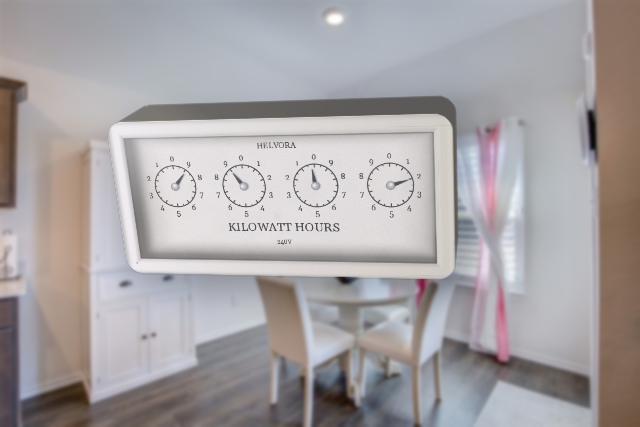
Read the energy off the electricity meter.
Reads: 8902 kWh
